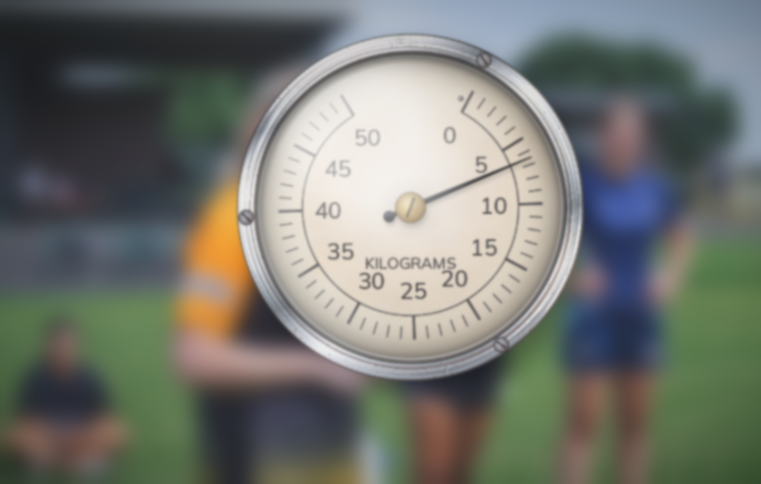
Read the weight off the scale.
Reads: 6.5 kg
